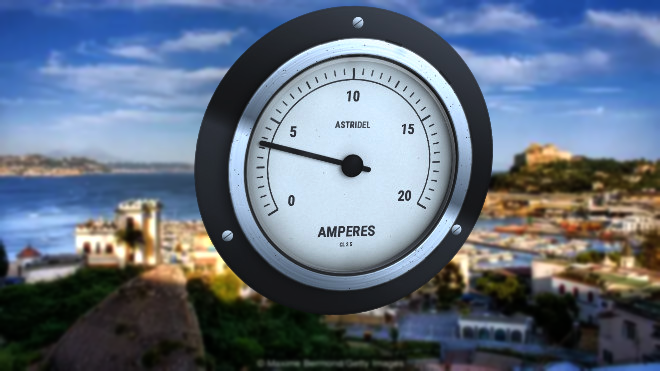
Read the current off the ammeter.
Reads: 3.75 A
